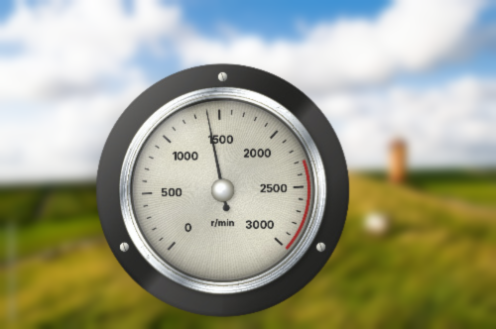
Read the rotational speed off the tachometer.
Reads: 1400 rpm
